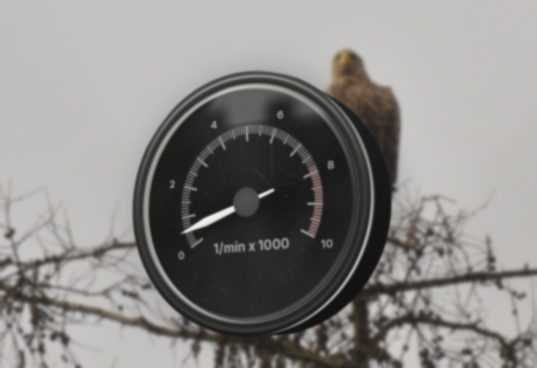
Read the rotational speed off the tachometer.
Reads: 500 rpm
